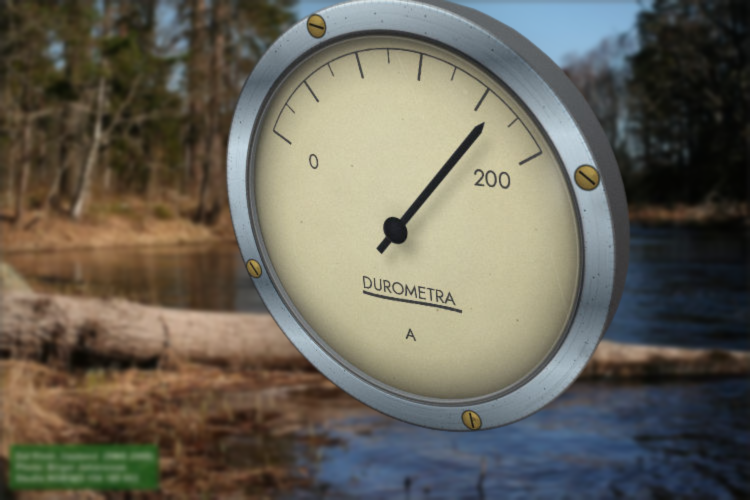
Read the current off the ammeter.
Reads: 170 A
